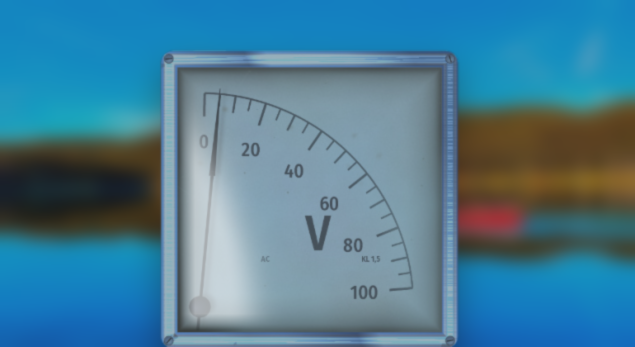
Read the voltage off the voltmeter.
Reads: 5 V
